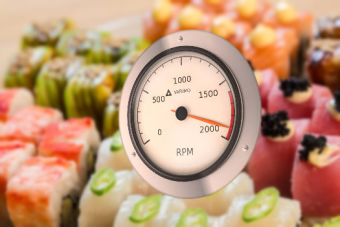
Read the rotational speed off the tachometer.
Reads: 1900 rpm
